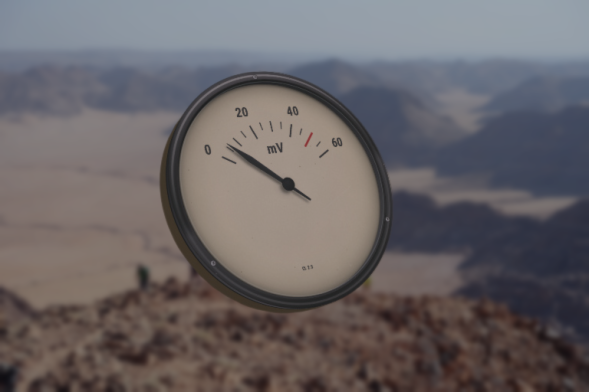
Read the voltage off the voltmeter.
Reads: 5 mV
